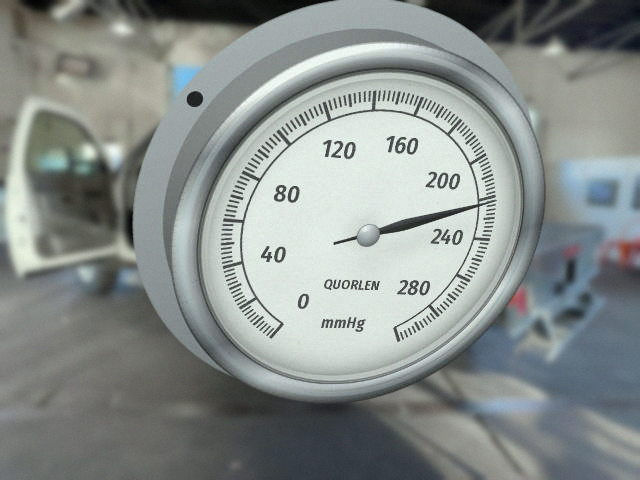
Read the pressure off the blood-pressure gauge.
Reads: 220 mmHg
